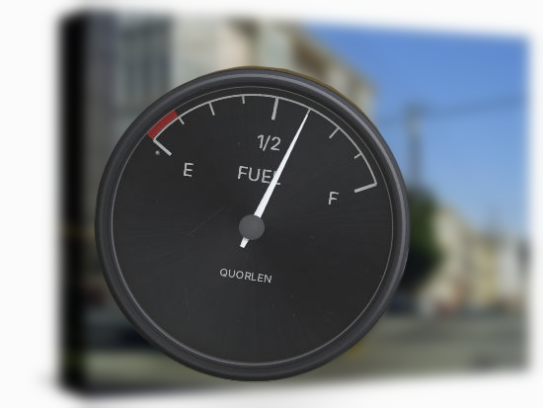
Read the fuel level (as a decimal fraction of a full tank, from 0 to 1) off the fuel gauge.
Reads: 0.625
